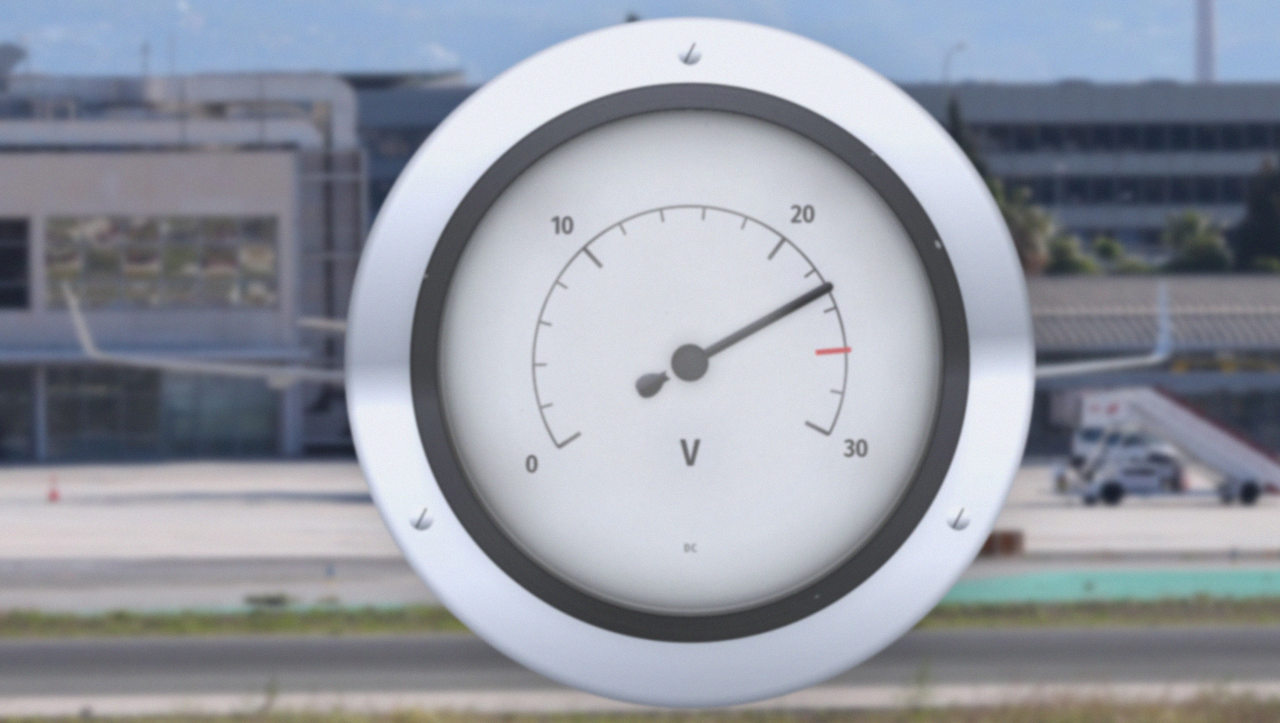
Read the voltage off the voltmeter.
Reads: 23 V
